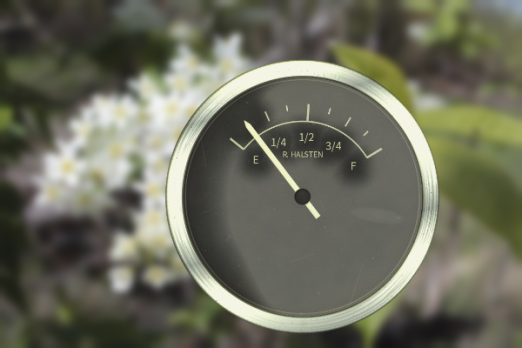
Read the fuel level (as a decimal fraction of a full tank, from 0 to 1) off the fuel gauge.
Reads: 0.125
